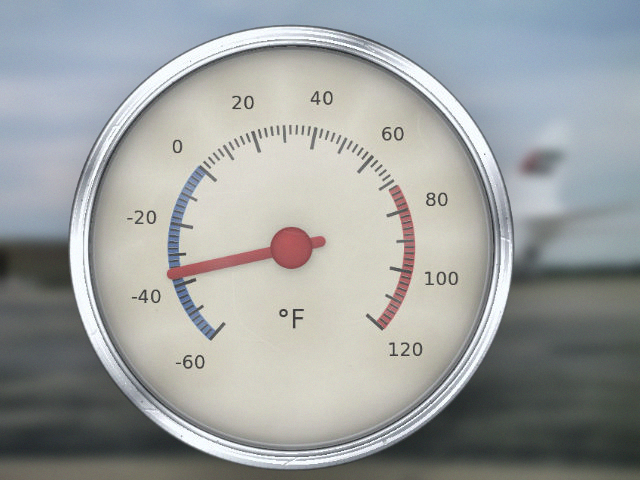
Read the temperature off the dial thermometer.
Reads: -36 °F
